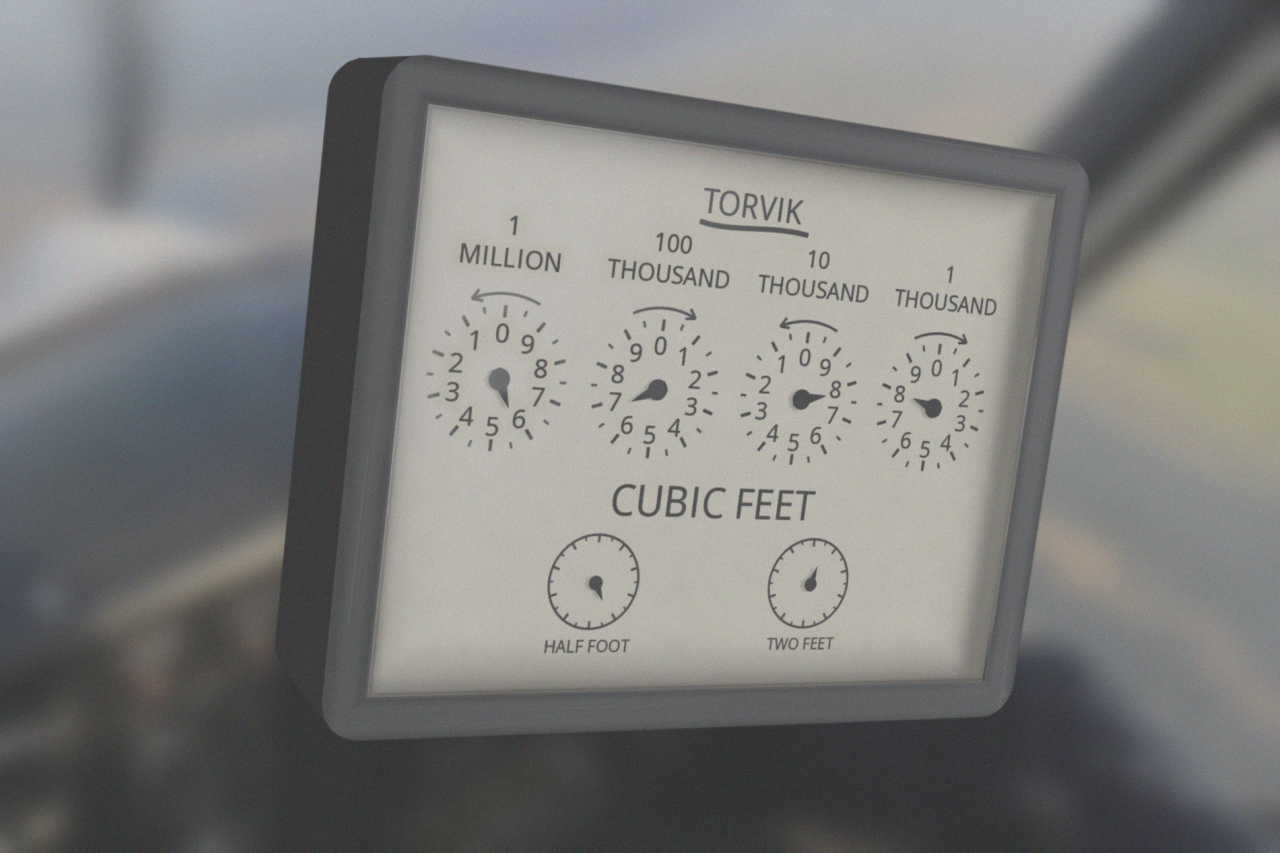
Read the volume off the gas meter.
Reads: 567800 ft³
